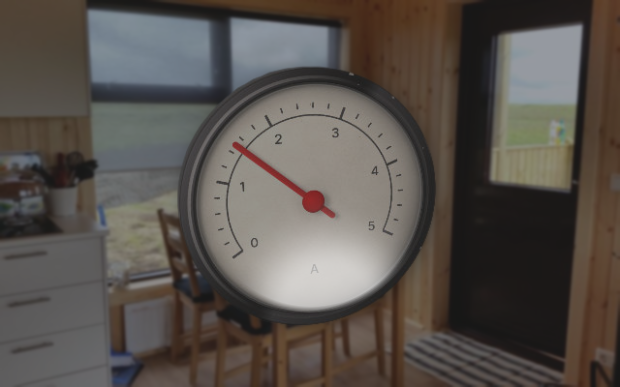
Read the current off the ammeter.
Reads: 1.5 A
